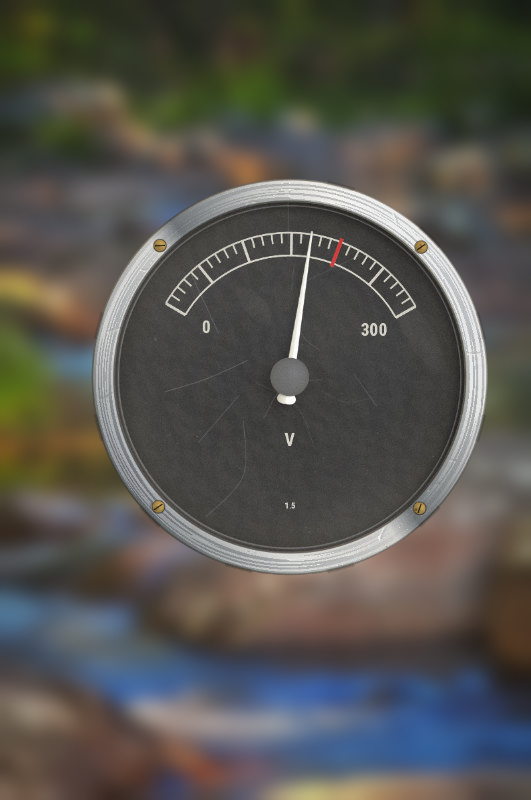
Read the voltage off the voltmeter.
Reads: 170 V
